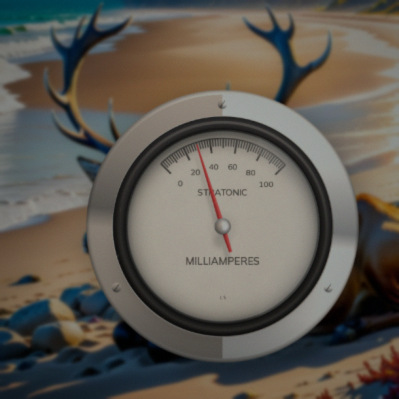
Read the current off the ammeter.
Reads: 30 mA
